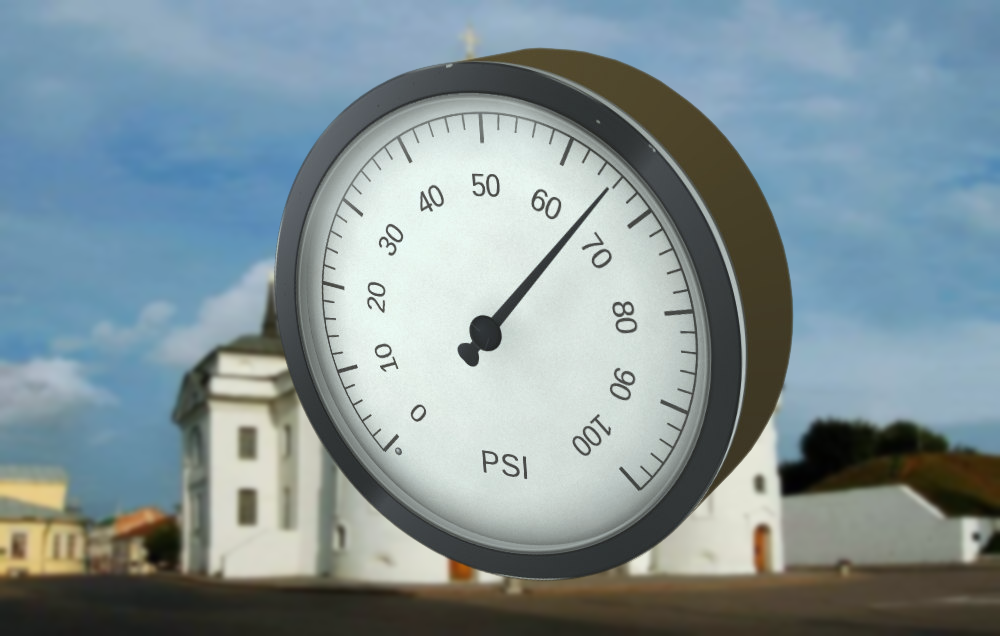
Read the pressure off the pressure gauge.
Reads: 66 psi
